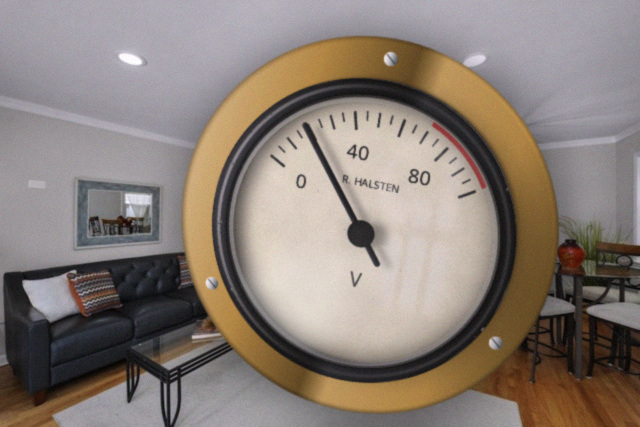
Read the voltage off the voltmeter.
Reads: 20 V
